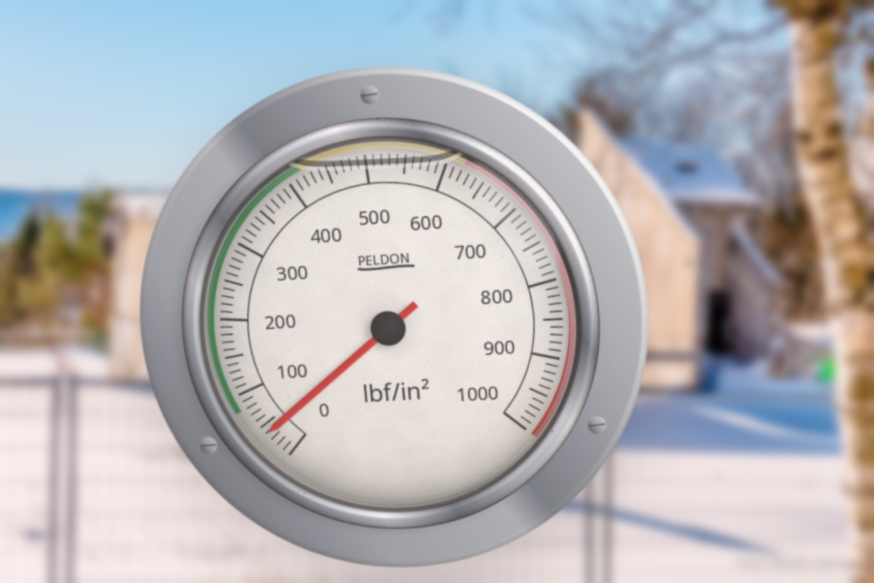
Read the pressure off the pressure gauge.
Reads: 40 psi
